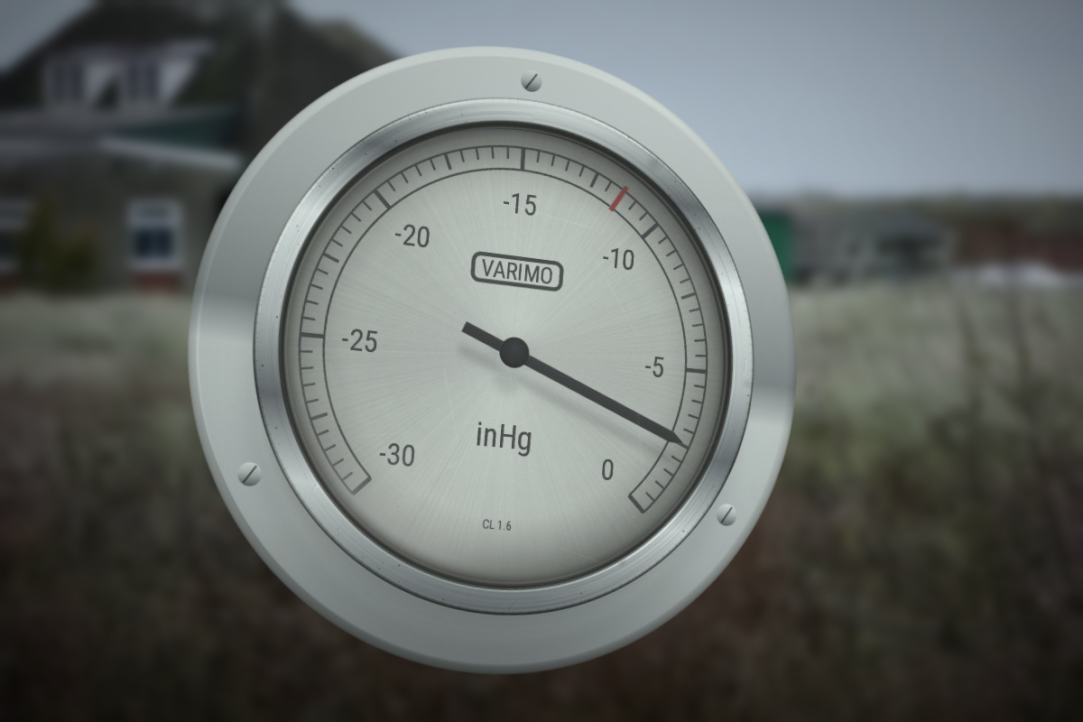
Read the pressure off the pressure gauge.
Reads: -2.5 inHg
